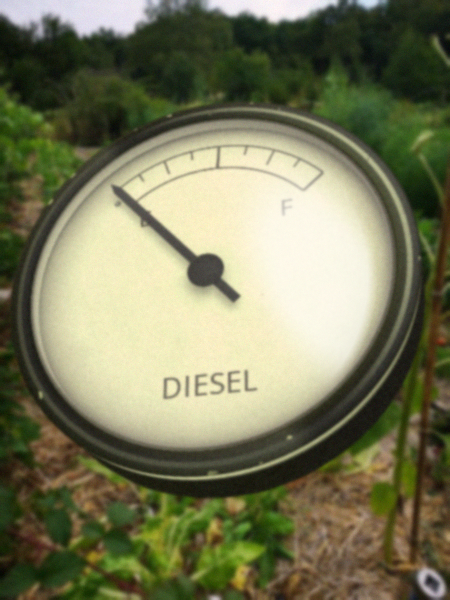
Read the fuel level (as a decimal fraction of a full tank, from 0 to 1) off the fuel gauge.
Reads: 0
